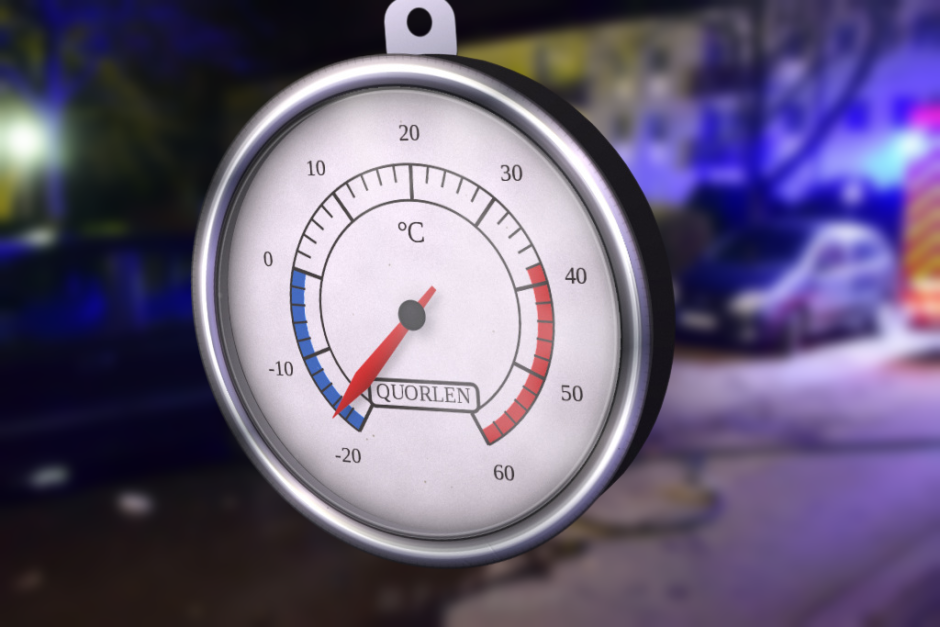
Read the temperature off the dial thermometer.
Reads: -17 °C
